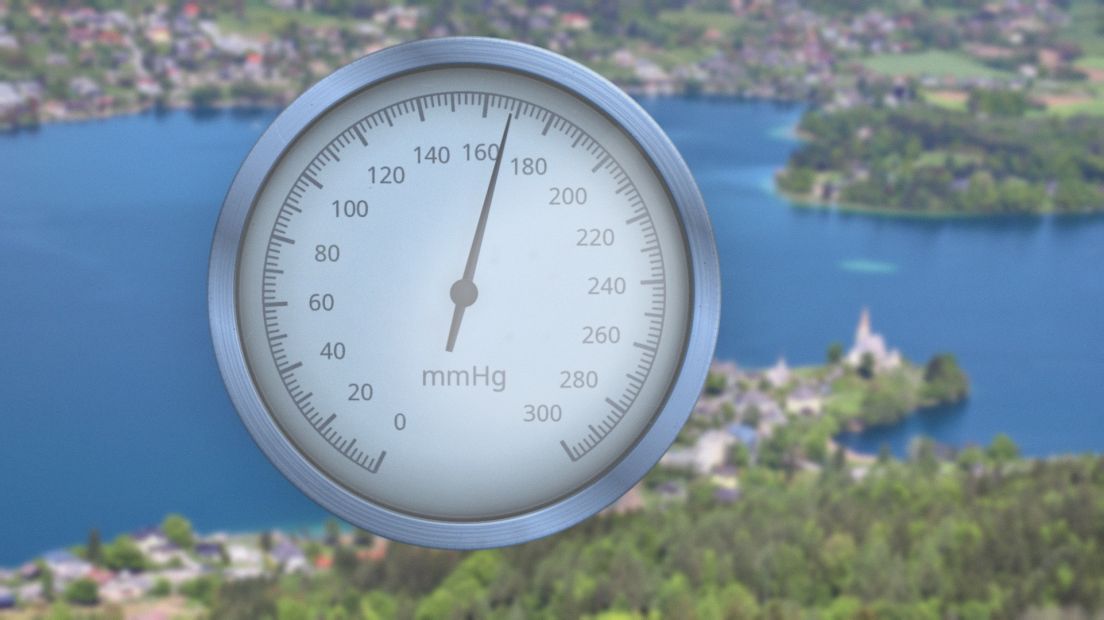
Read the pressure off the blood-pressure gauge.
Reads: 168 mmHg
